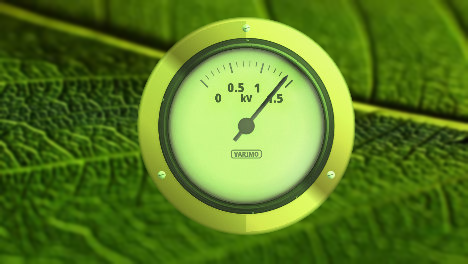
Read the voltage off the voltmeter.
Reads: 1.4 kV
